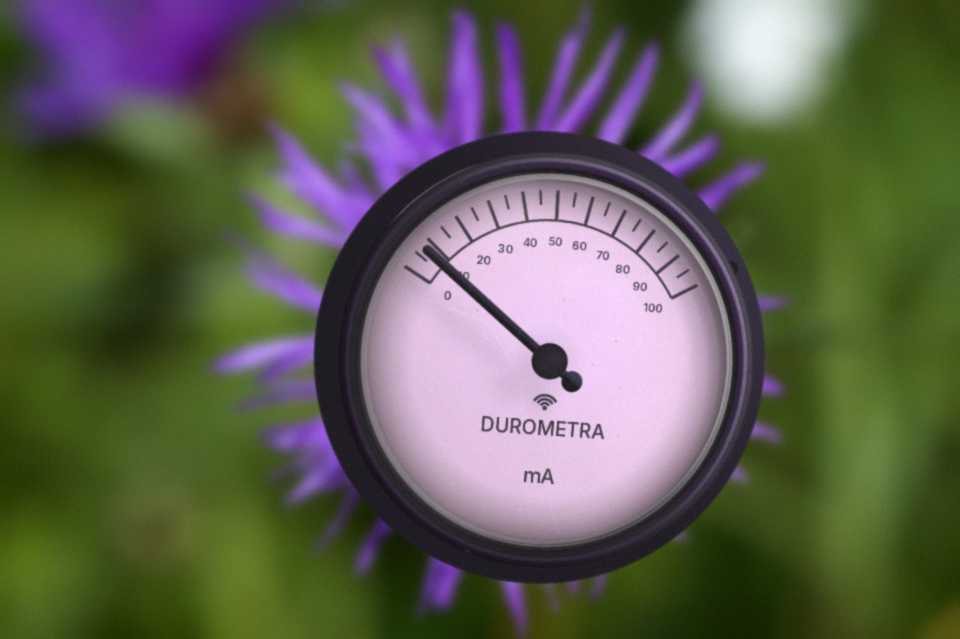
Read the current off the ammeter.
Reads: 7.5 mA
